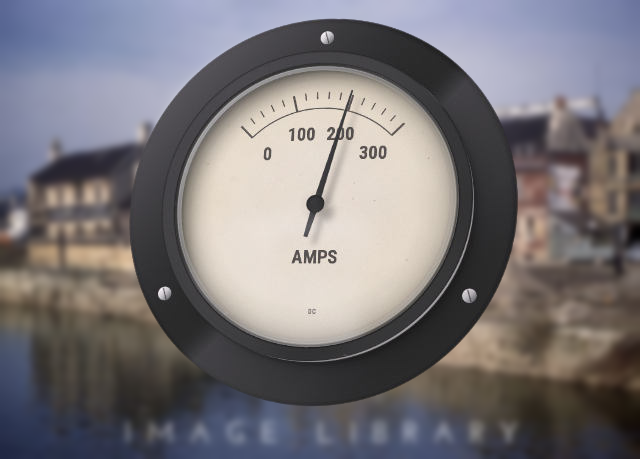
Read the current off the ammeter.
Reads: 200 A
